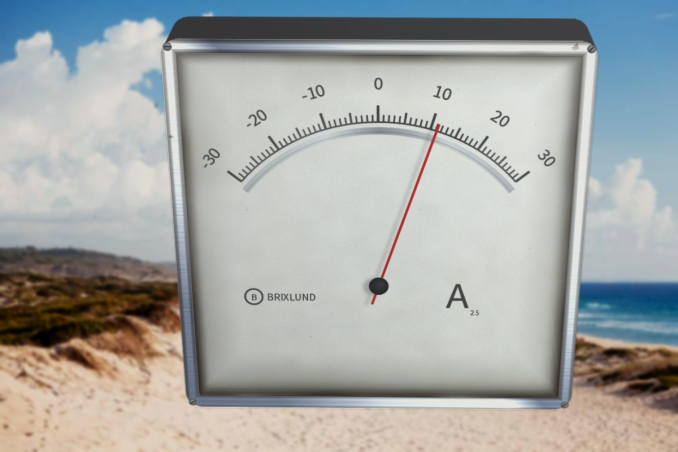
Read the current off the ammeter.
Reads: 11 A
